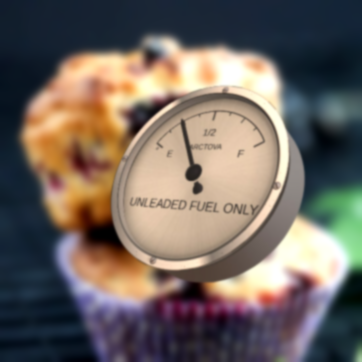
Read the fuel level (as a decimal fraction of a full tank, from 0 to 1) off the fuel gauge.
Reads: 0.25
